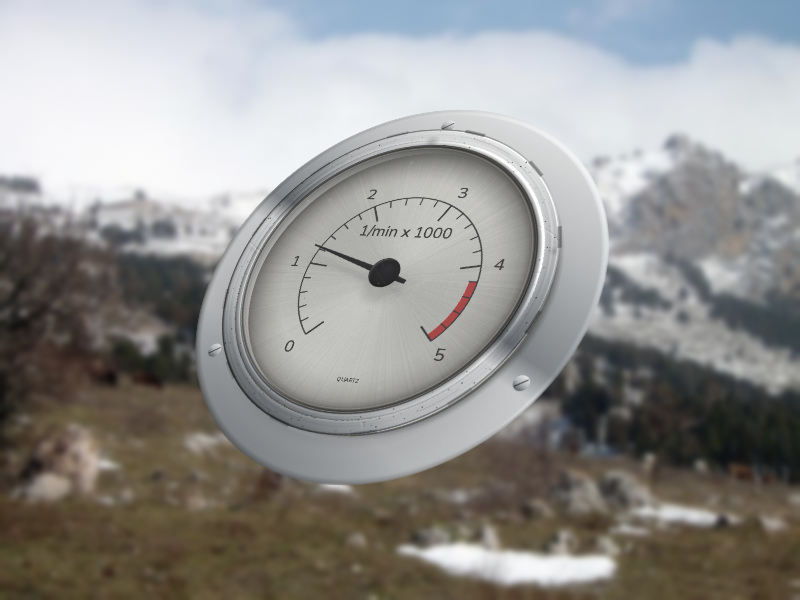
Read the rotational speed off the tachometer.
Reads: 1200 rpm
